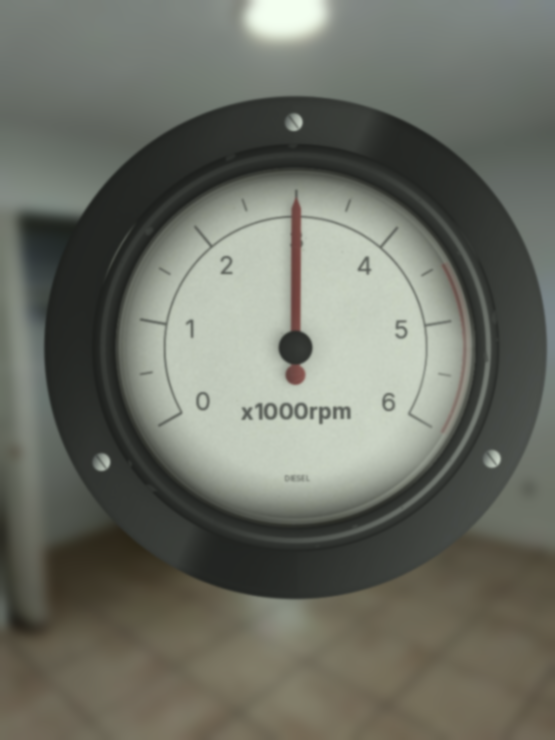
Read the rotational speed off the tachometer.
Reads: 3000 rpm
